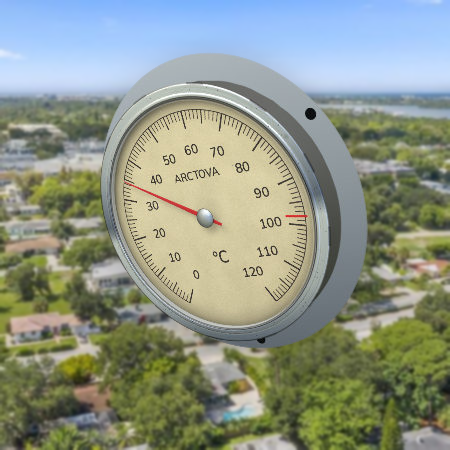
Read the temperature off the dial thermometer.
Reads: 35 °C
